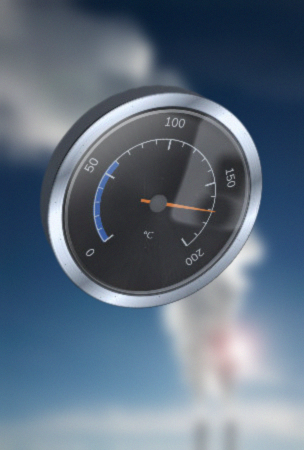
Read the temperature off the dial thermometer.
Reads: 170 °C
